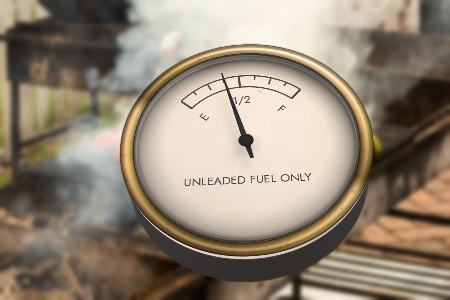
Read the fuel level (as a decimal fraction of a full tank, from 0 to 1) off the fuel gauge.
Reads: 0.375
